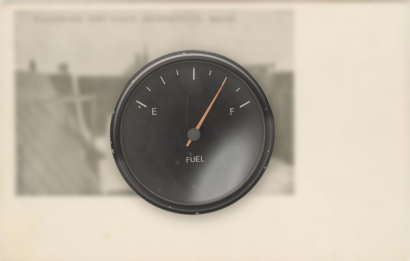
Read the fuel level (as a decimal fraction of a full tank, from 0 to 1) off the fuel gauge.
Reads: 0.75
